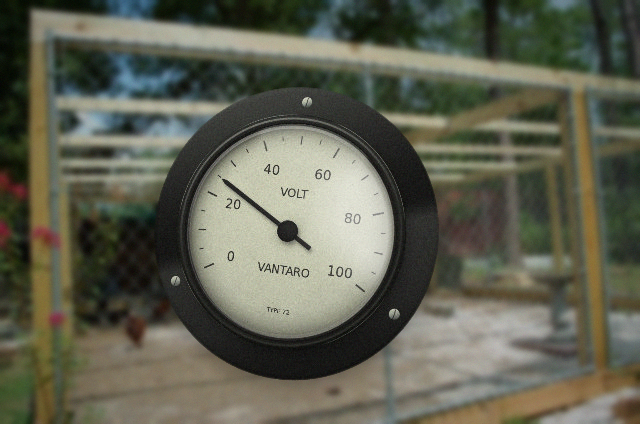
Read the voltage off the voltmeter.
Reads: 25 V
